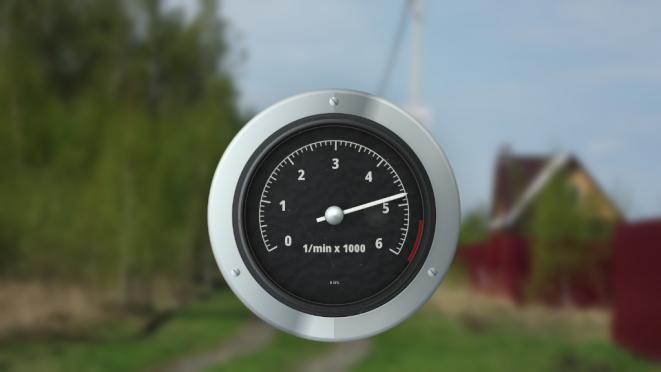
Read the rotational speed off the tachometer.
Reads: 4800 rpm
